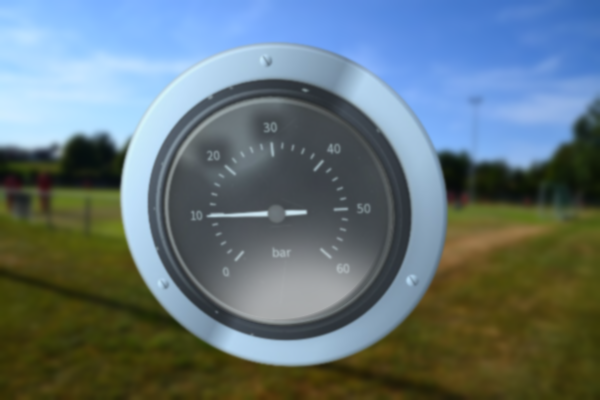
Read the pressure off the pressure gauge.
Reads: 10 bar
